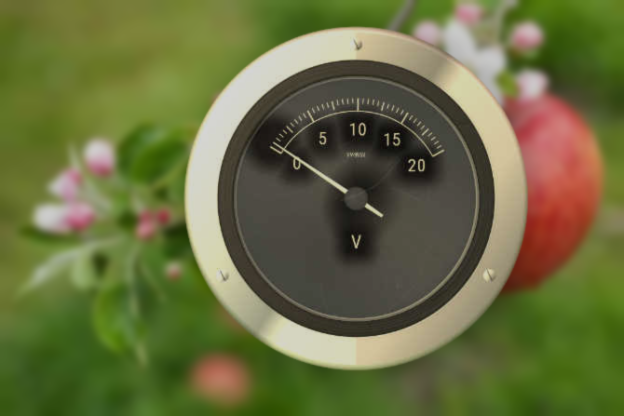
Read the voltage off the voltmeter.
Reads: 0.5 V
